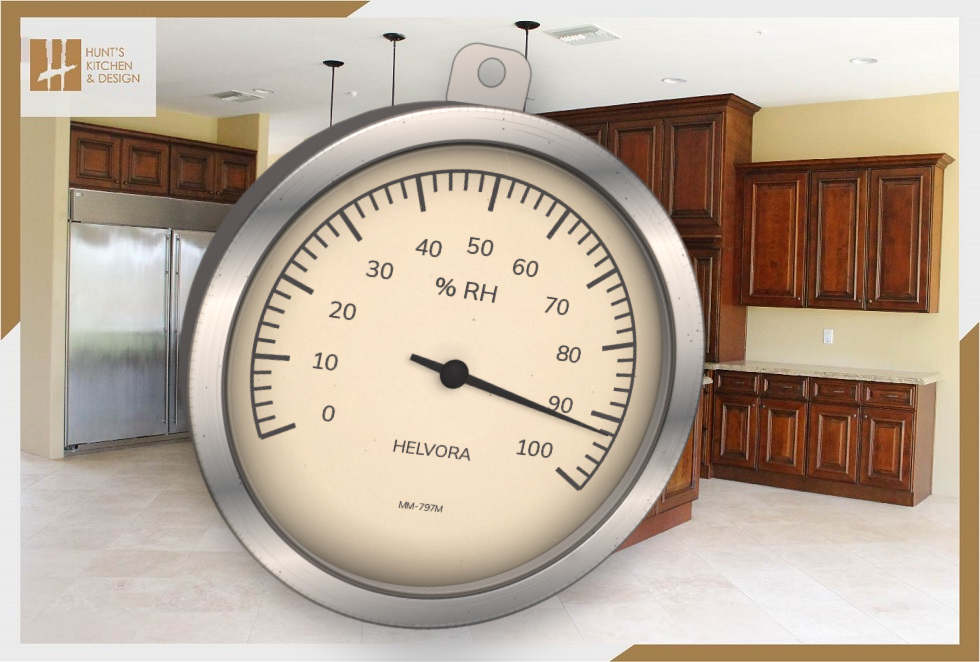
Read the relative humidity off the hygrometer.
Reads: 92 %
